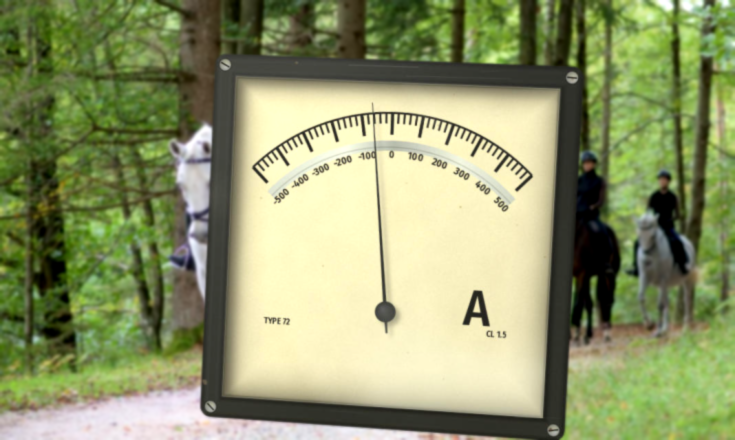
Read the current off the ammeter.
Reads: -60 A
